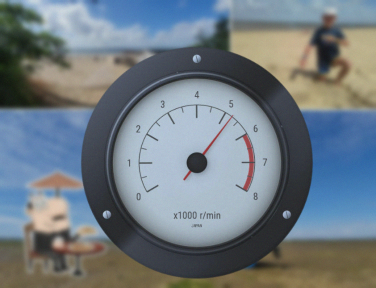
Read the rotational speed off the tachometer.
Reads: 5250 rpm
